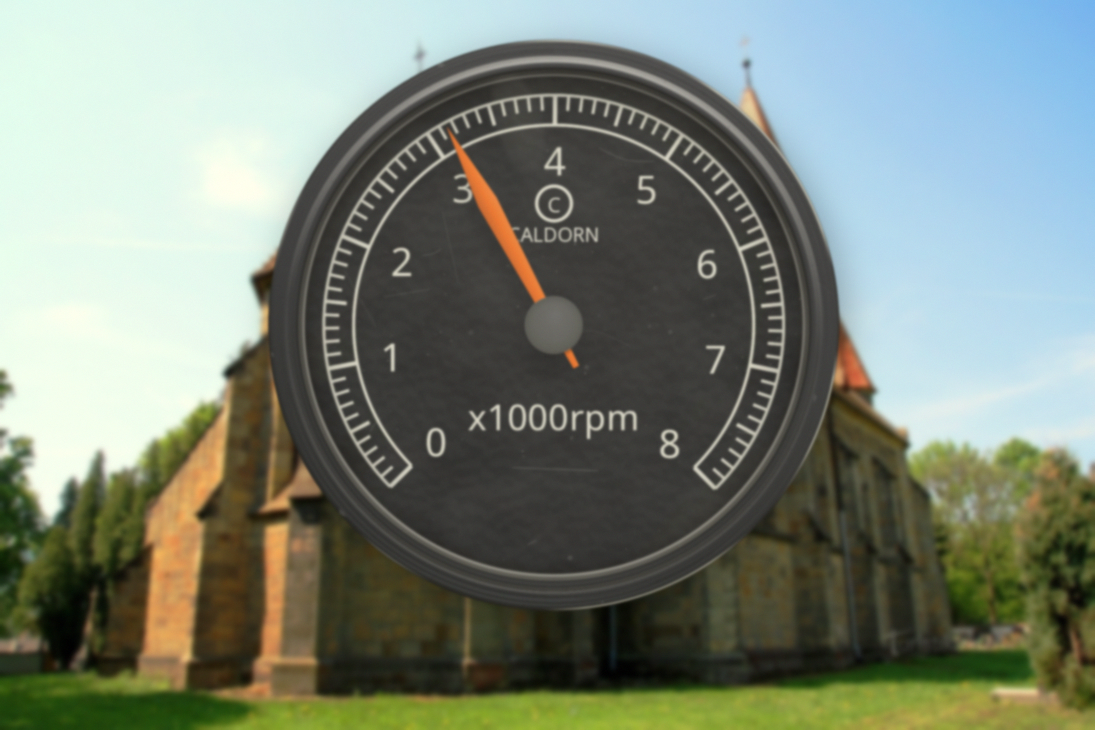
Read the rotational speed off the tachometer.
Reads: 3150 rpm
